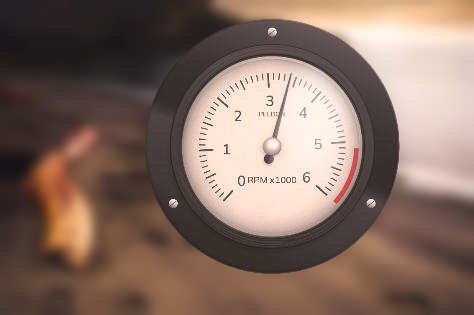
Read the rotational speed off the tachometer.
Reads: 3400 rpm
